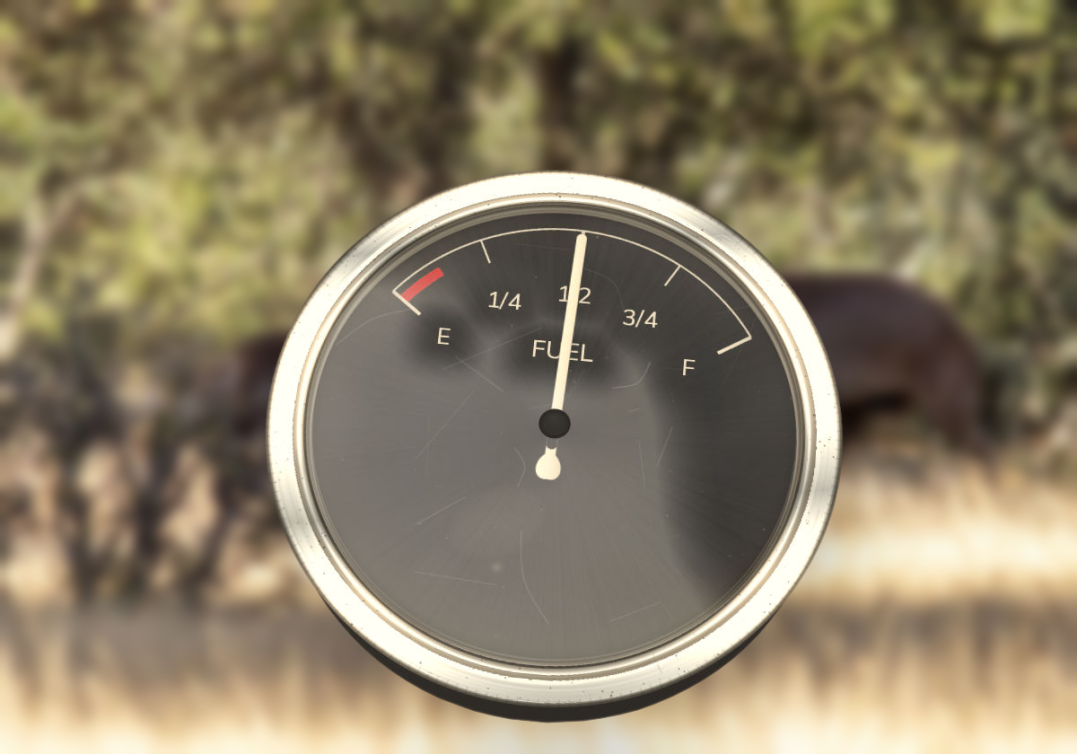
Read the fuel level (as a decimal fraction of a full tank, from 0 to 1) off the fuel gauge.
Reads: 0.5
